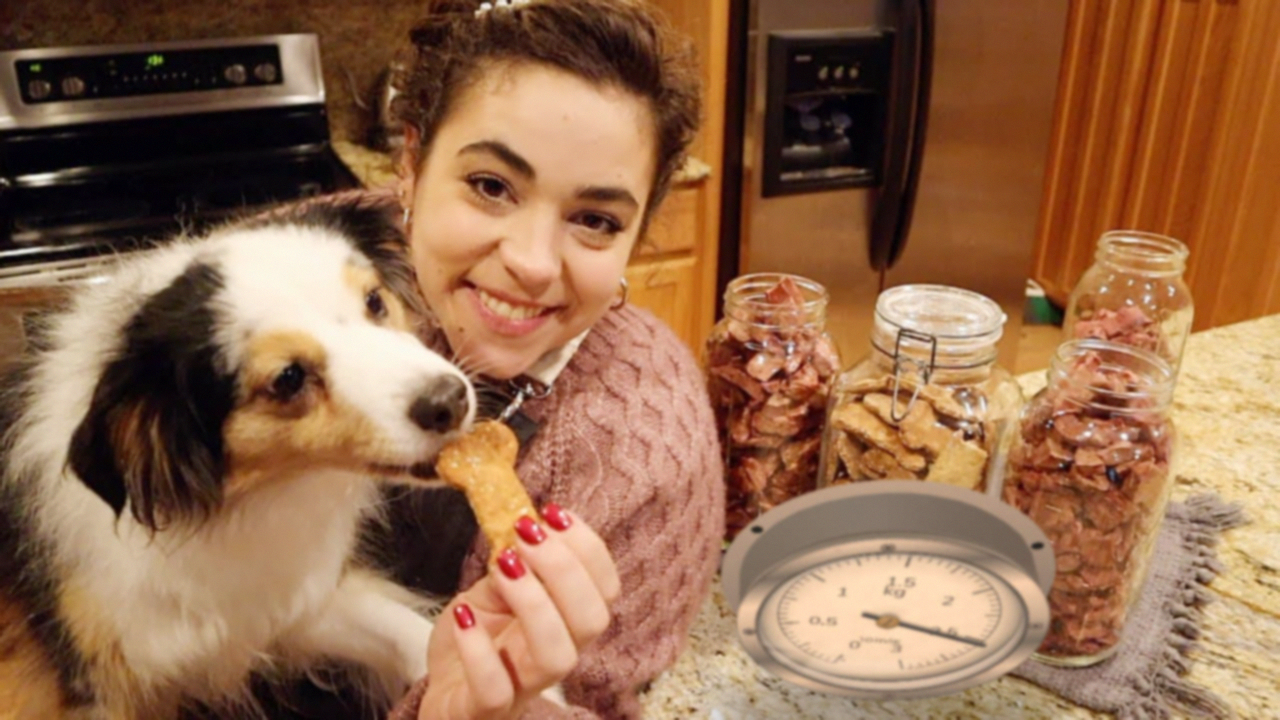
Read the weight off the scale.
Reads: 2.5 kg
